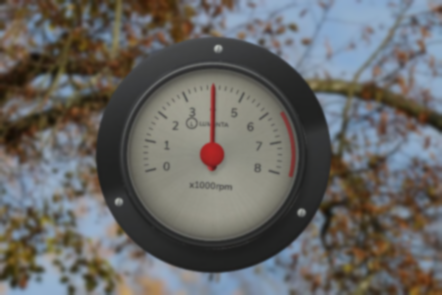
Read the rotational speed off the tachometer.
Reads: 4000 rpm
